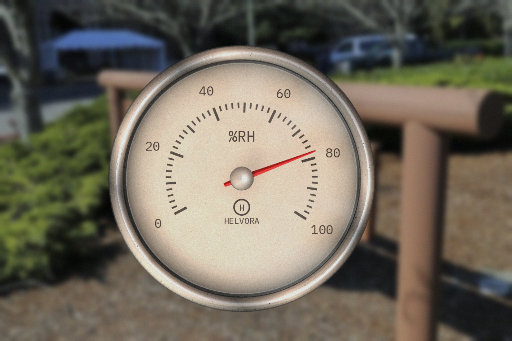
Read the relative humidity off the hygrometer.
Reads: 78 %
